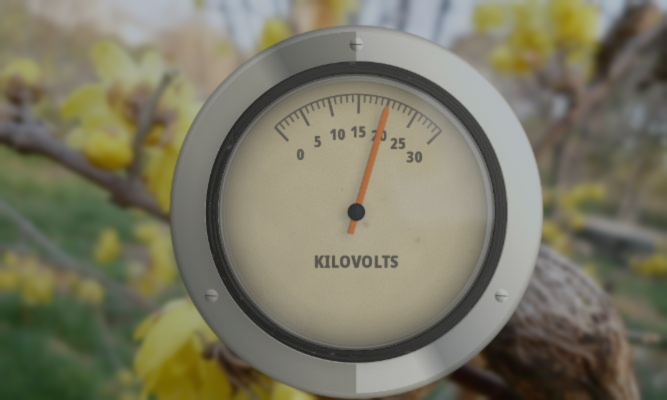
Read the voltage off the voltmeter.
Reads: 20 kV
